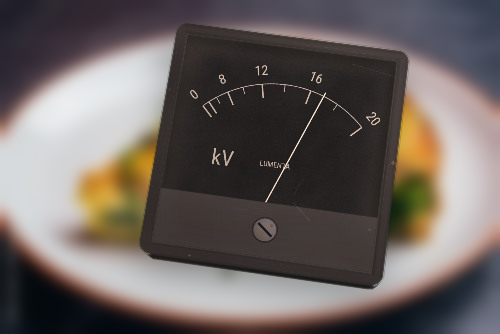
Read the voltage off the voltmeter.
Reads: 17 kV
